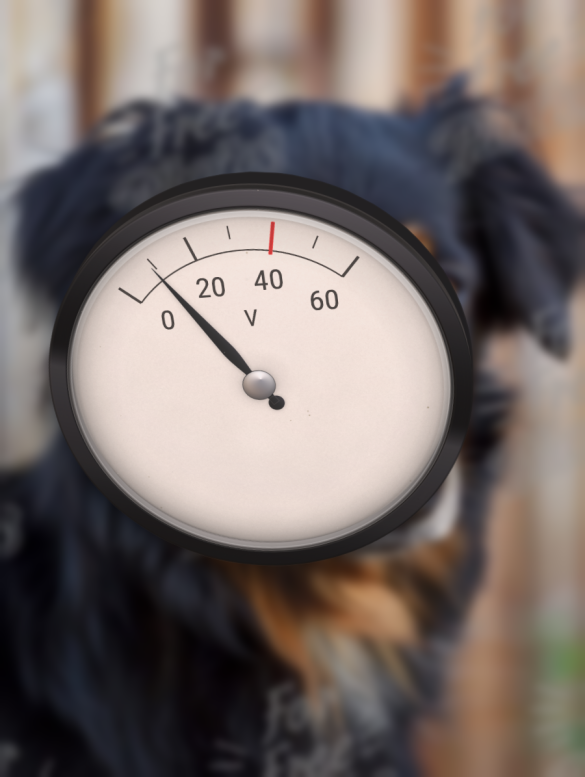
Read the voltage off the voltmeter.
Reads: 10 V
